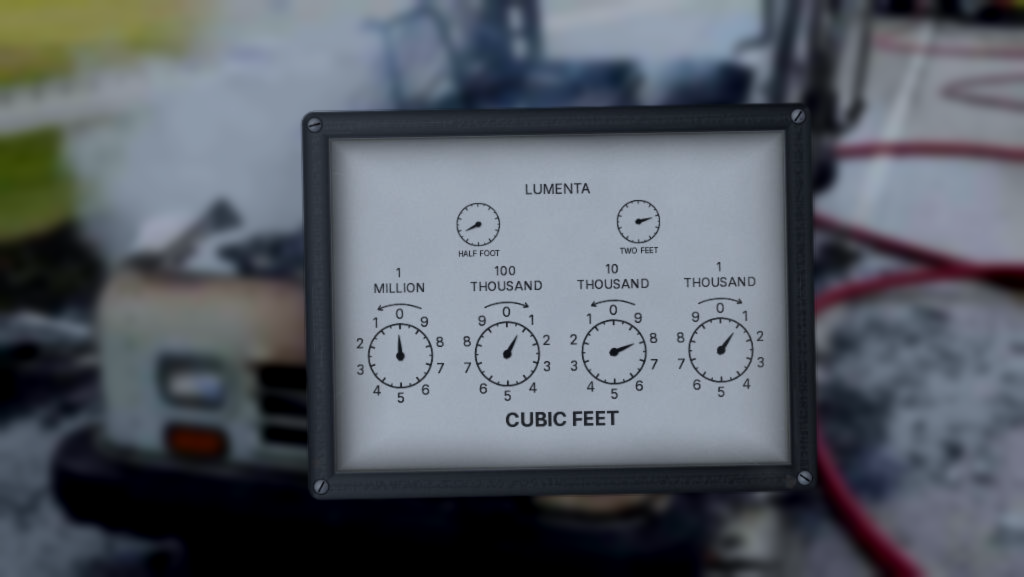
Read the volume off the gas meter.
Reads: 8100 ft³
